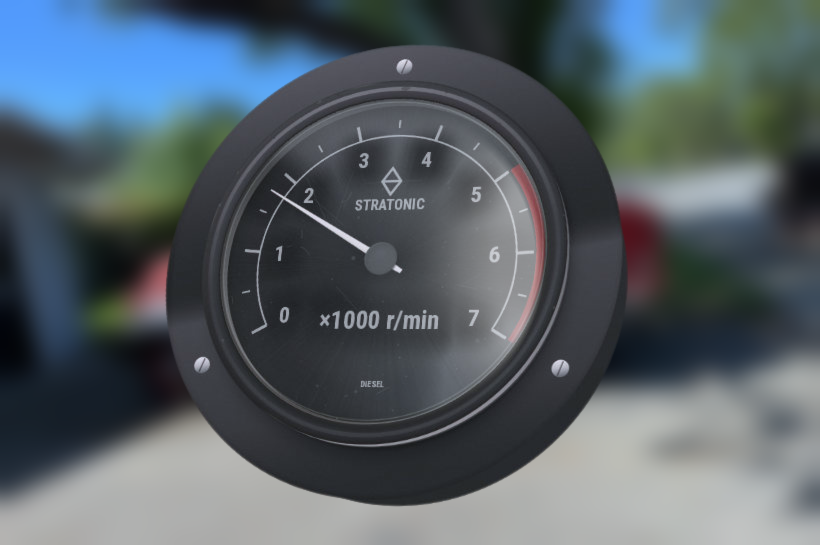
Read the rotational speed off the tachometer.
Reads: 1750 rpm
